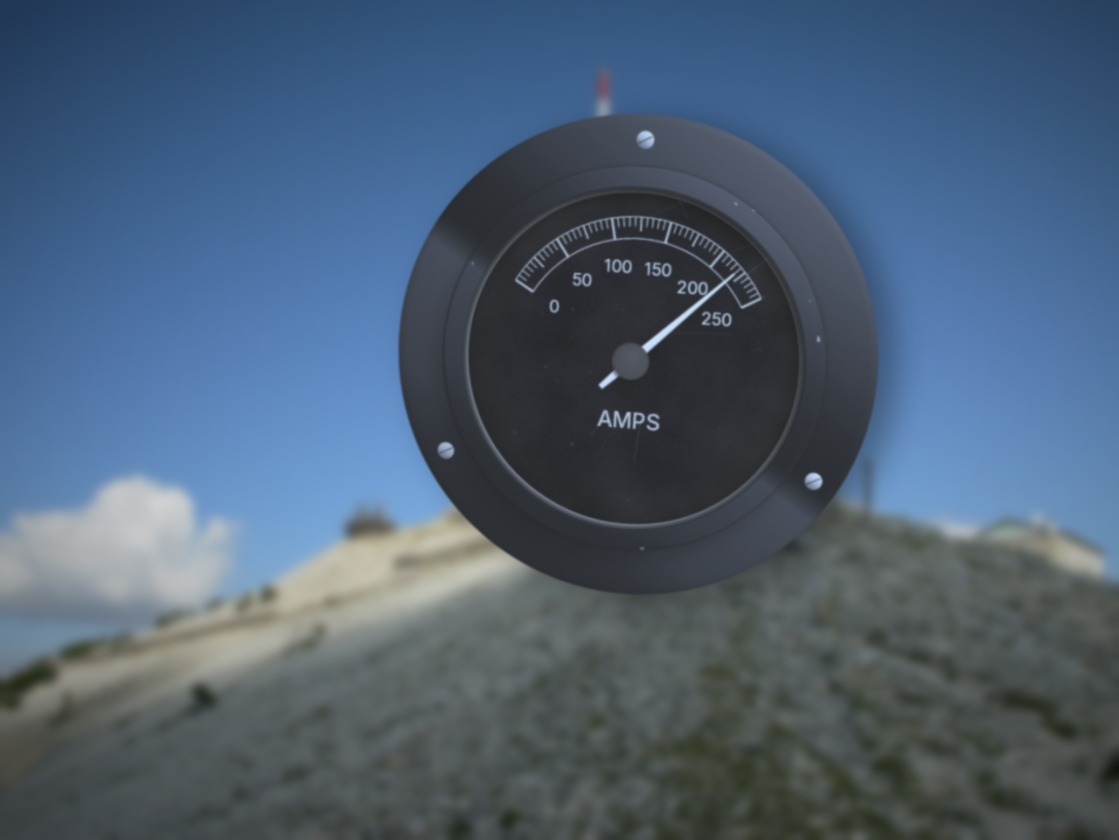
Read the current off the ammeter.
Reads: 220 A
